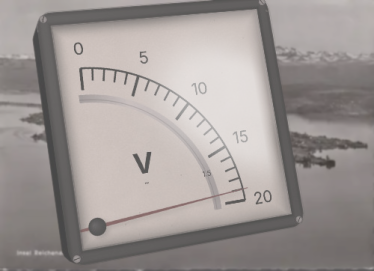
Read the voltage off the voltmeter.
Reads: 19 V
